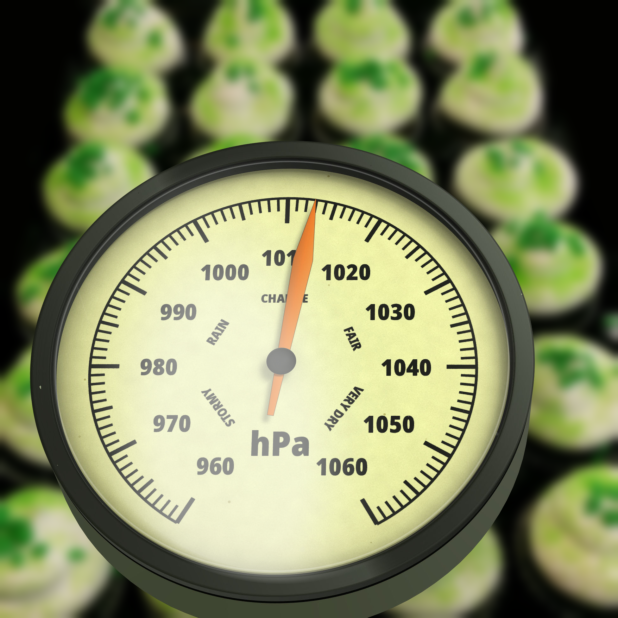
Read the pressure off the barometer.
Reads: 1013 hPa
